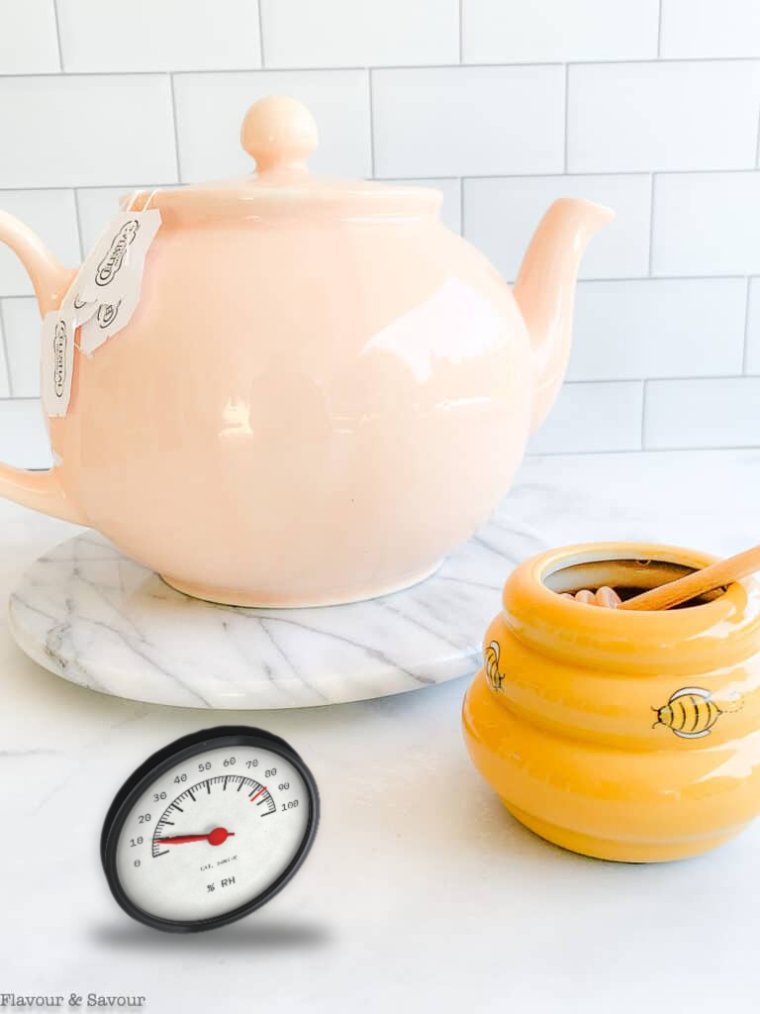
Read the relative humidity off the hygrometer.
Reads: 10 %
